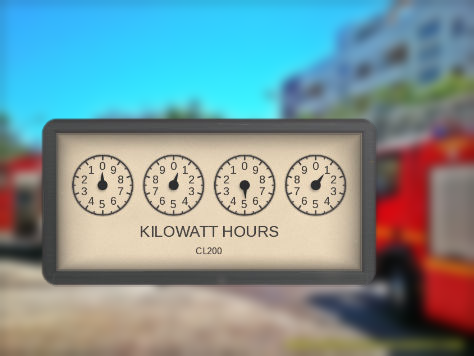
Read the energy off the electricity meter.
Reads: 51 kWh
